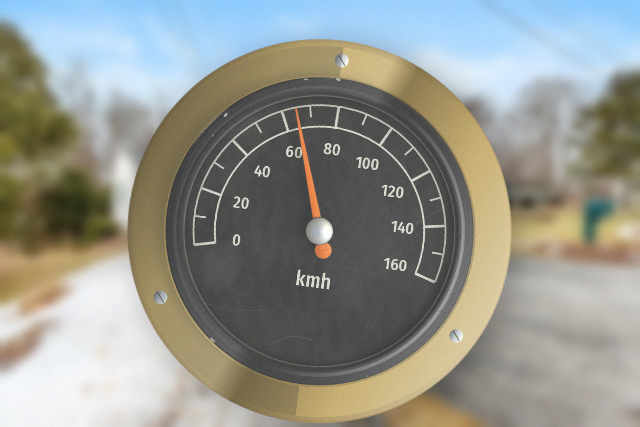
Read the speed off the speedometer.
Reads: 65 km/h
